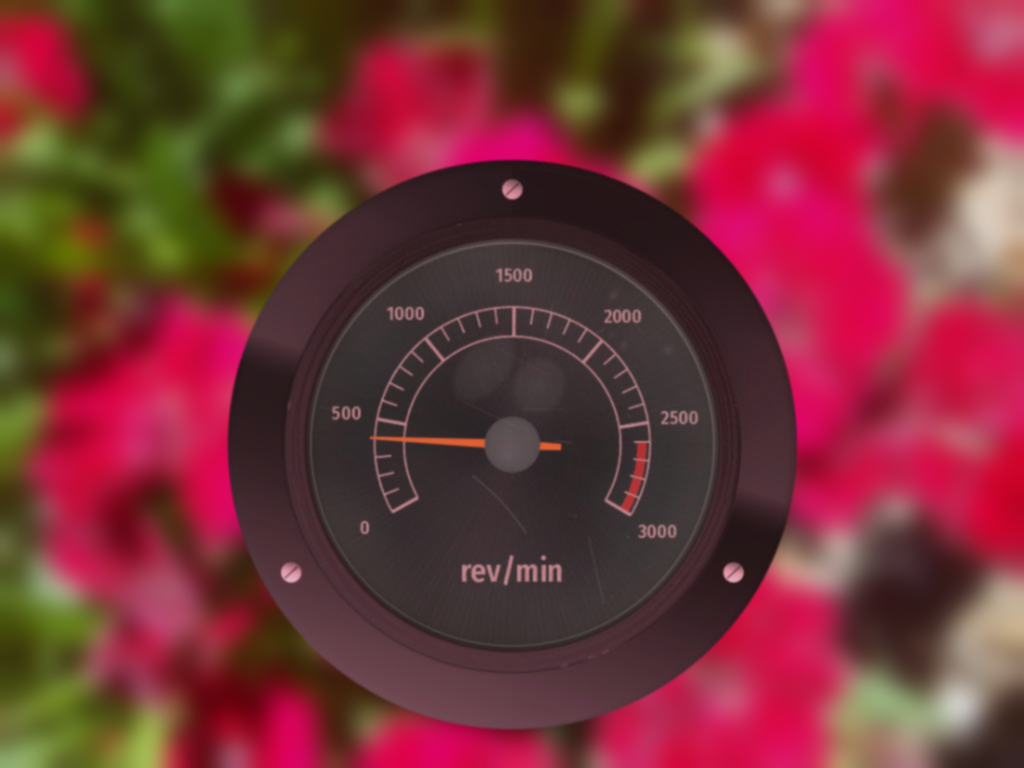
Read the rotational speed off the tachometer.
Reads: 400 rpm
